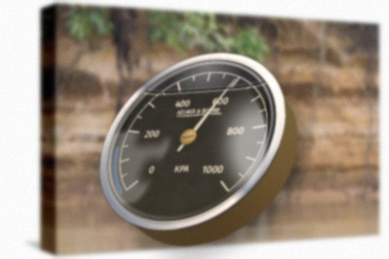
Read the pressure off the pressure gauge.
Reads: 600 kPa
